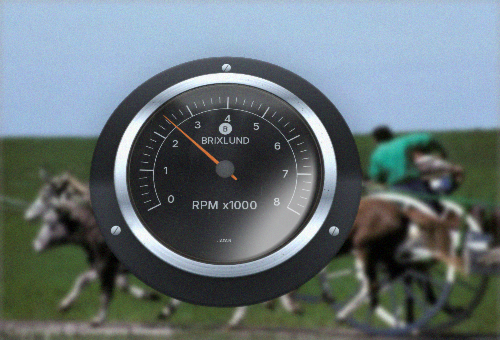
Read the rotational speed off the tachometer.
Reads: 2400 rpm
